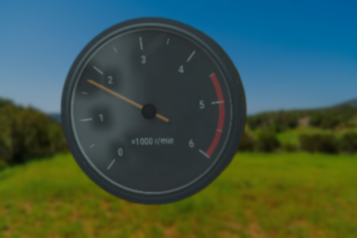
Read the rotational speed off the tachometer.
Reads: 1750 rpm
